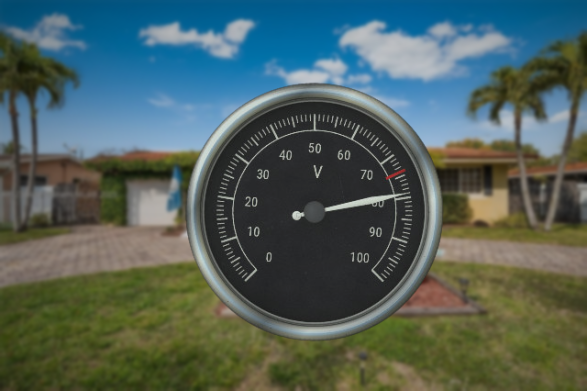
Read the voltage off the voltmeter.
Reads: 79 V
